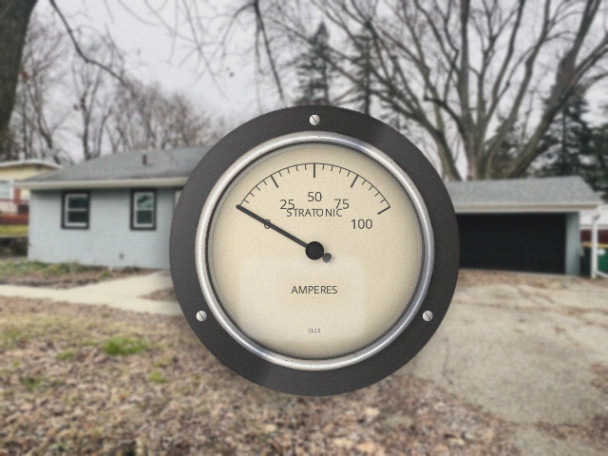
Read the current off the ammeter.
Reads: 0 A
